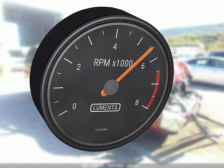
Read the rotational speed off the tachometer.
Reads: 5500 rpm
